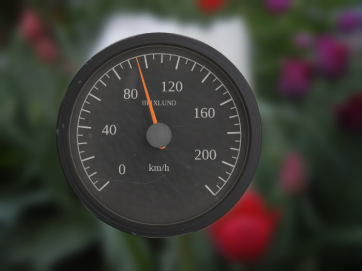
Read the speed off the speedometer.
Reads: 95 km/h
